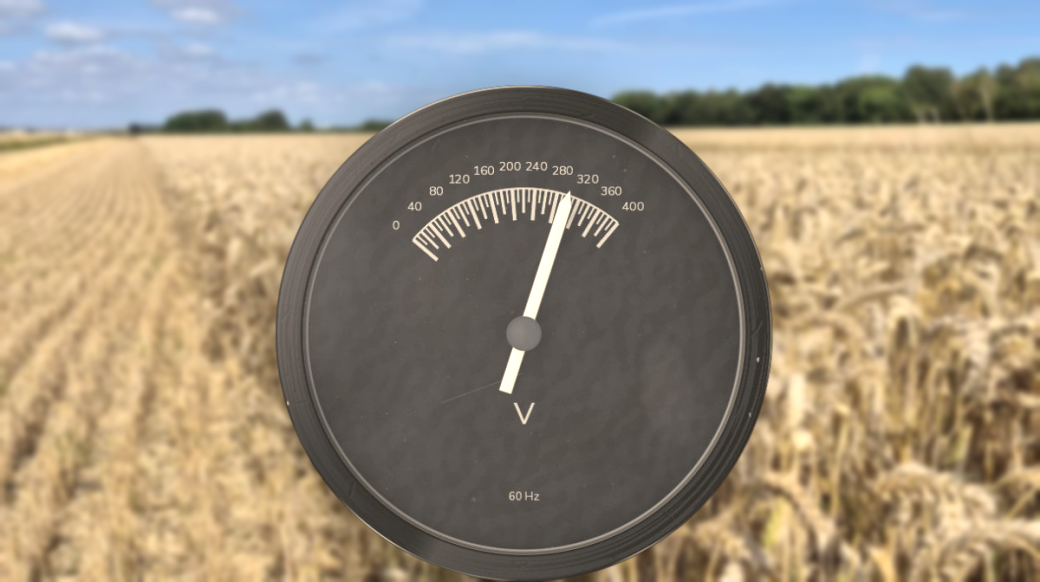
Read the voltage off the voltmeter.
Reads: 300 V
